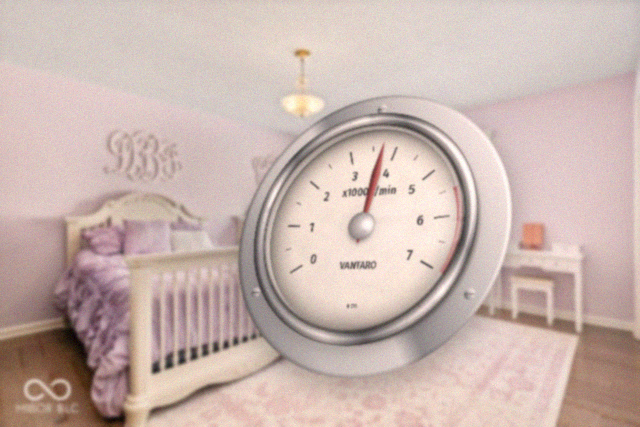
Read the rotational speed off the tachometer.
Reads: 3750 rpm
